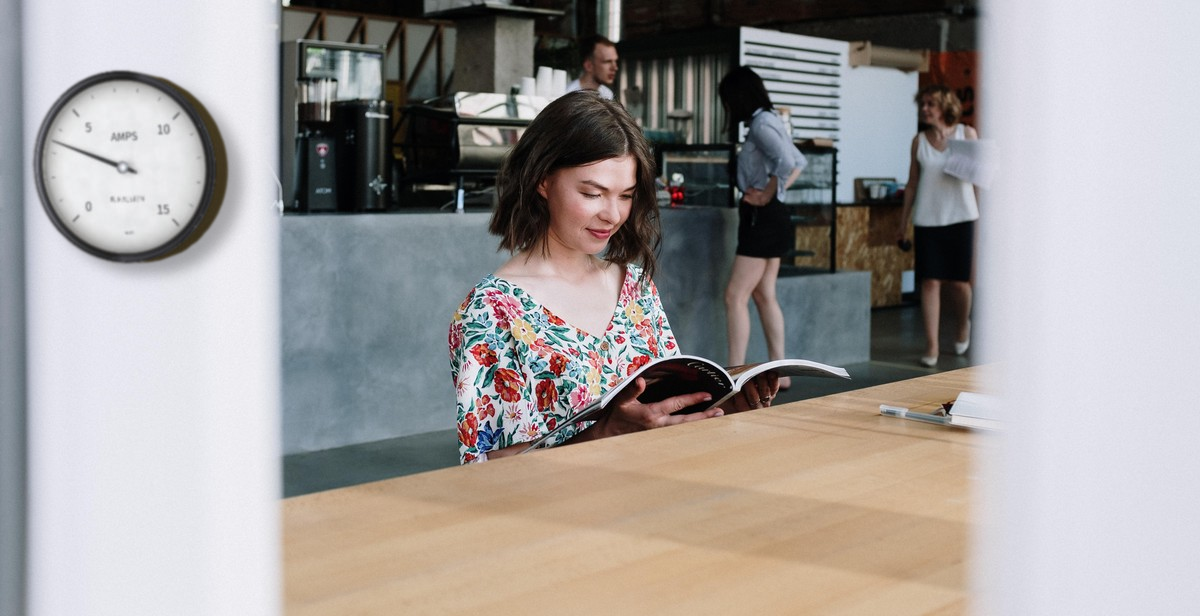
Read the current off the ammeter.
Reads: 3.5 A
